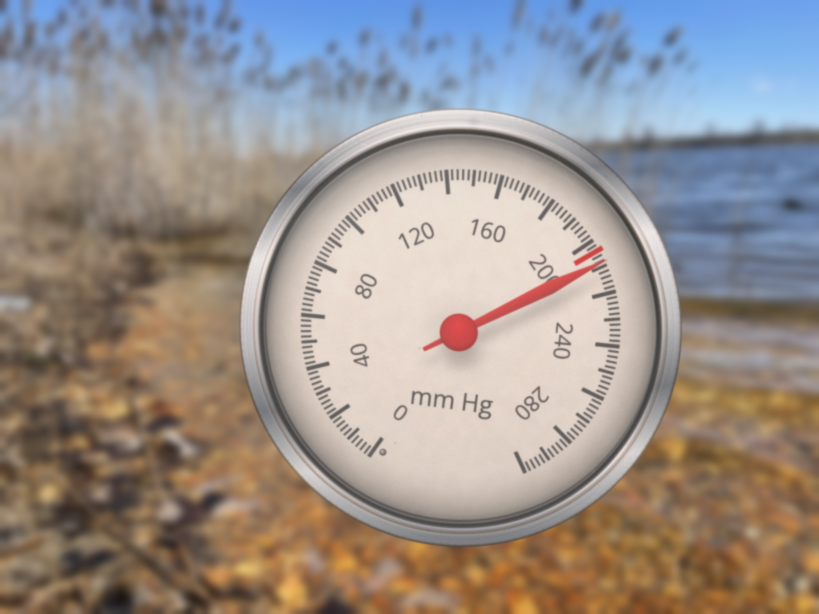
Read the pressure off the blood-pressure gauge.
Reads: 208 mmHg
